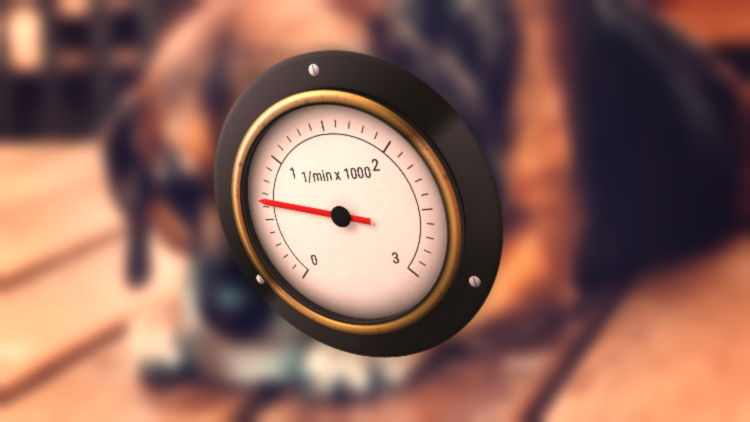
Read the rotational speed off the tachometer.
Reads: 650 rpm
